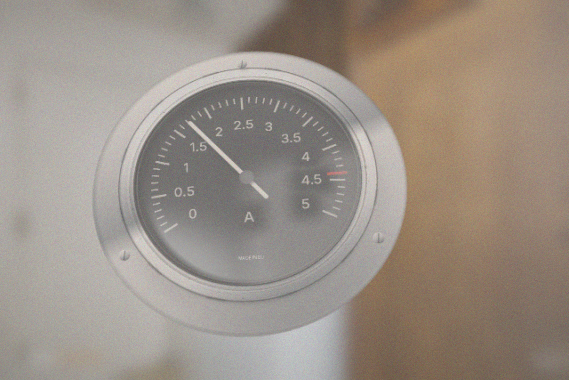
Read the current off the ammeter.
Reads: 1.7 A
